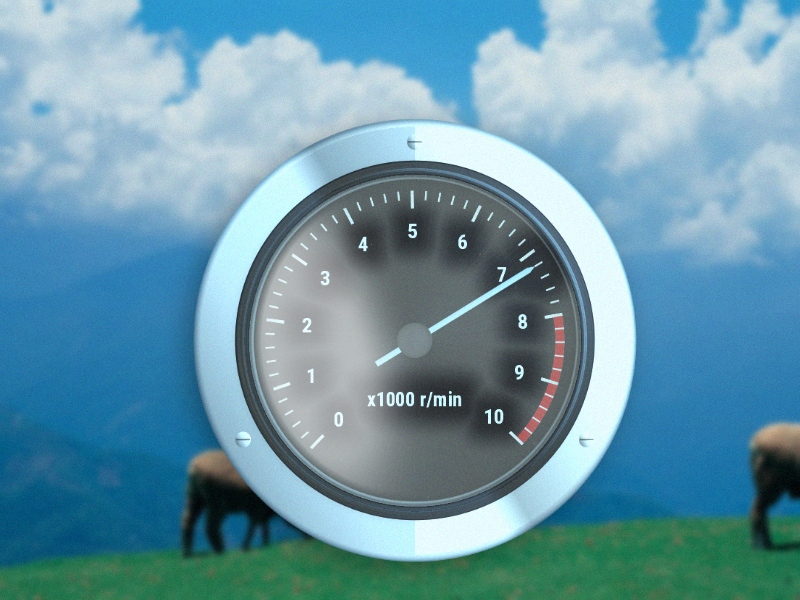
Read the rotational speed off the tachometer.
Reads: 7200 rpm
